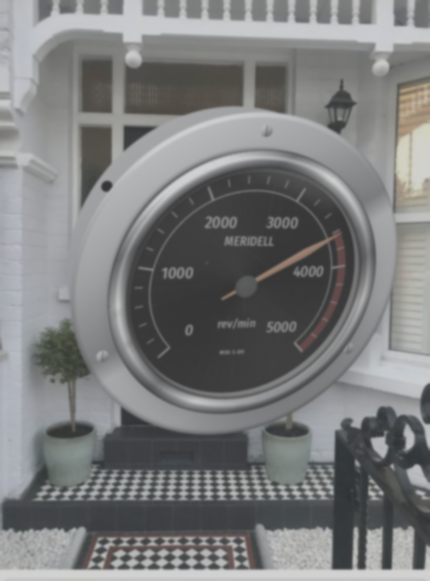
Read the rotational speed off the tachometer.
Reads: 3600 rpm
